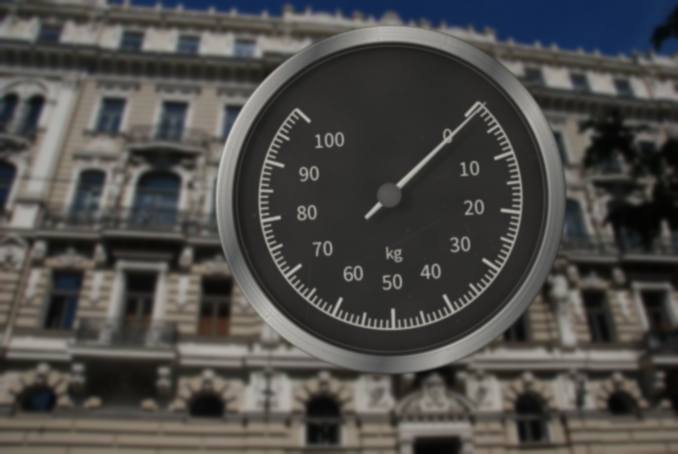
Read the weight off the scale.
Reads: 1 kg
